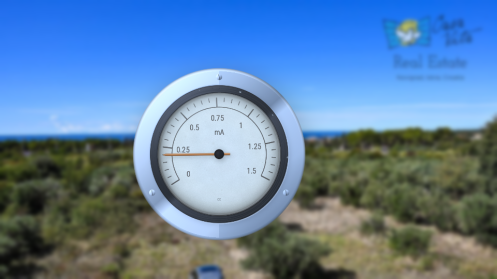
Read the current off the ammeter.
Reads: 0.2 mA
